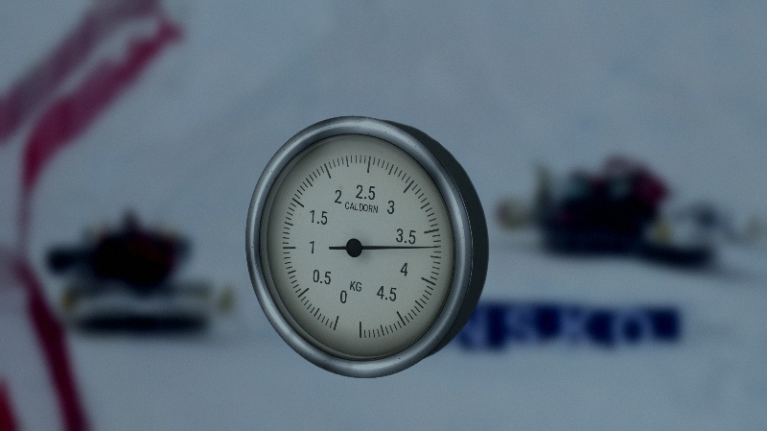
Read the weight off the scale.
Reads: 3.65 kg
